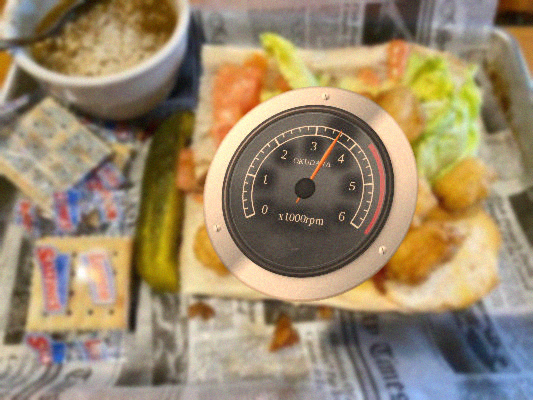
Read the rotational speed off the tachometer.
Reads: 3600 rpm
